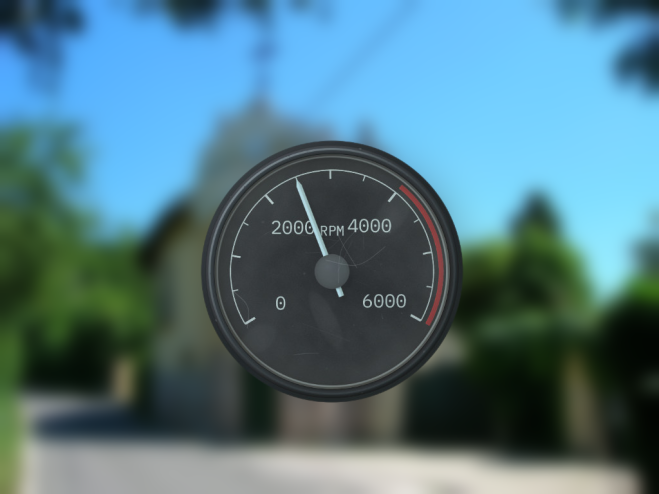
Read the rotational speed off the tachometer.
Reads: 2500 rpm
